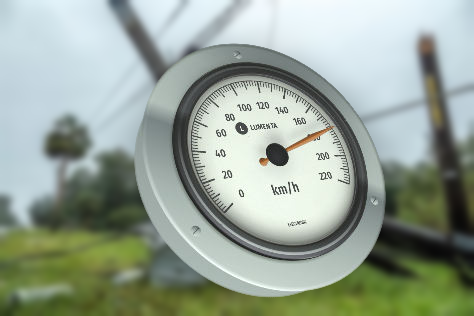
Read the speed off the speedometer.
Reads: 180 km/h
